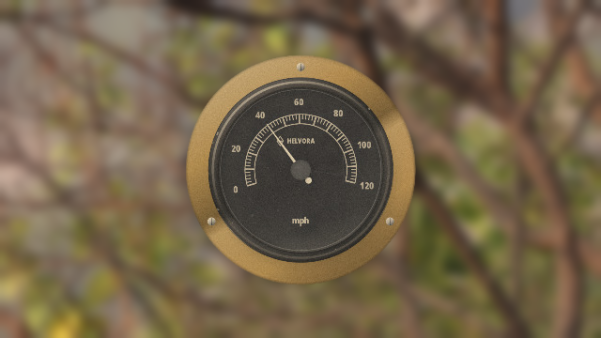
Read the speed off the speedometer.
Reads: 40 mph
